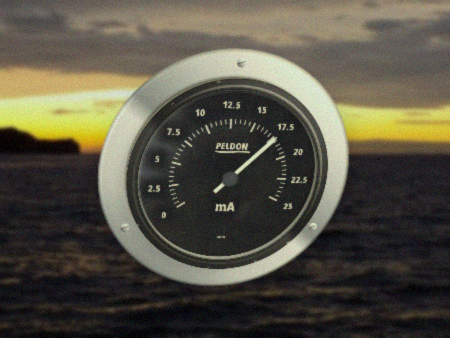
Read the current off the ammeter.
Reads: 17.5 mA
